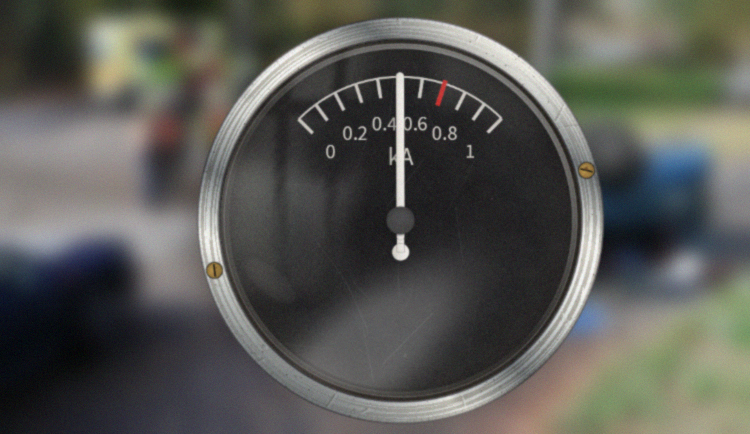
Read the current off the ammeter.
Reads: 0.5 kA
